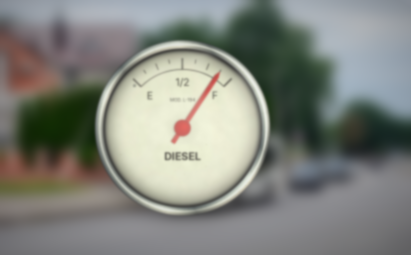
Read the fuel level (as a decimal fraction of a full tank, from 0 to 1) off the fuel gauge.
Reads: 0.875
